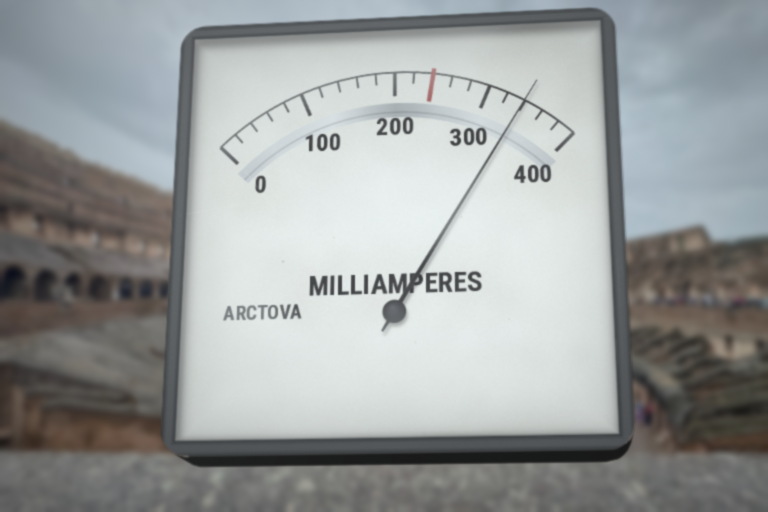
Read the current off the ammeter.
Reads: 340 mA
